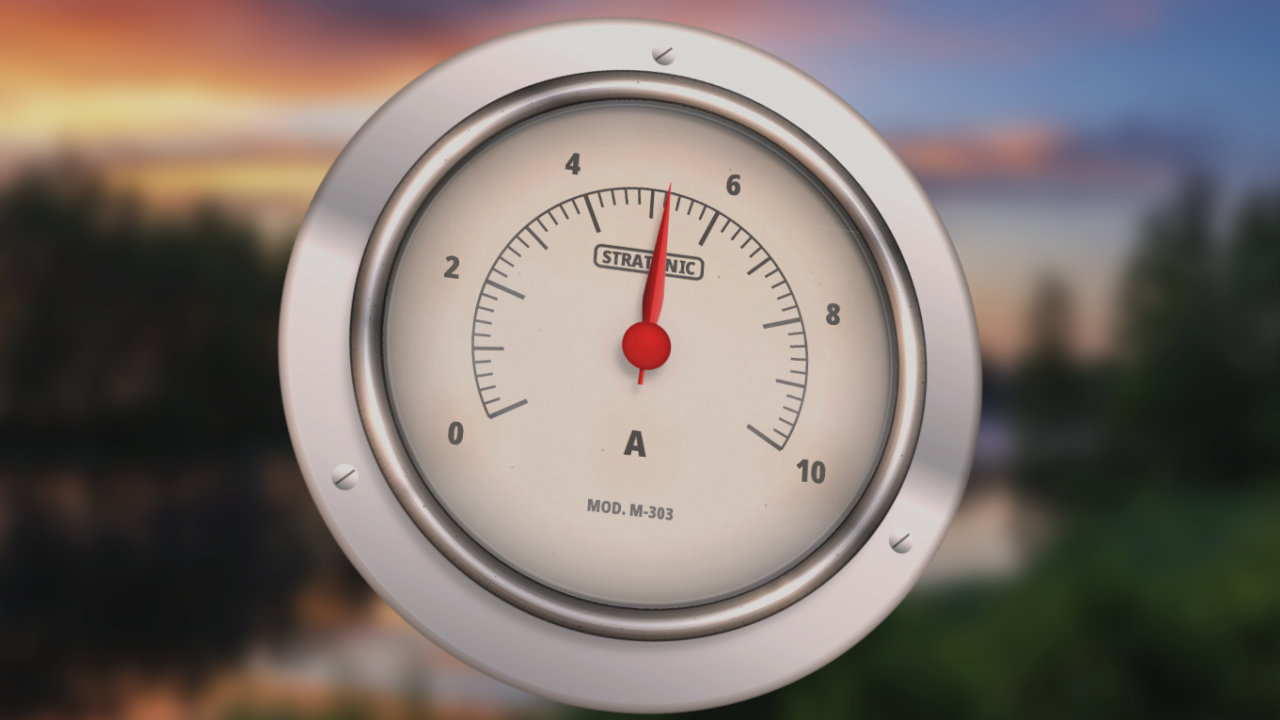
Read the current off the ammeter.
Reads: 5.2 A
